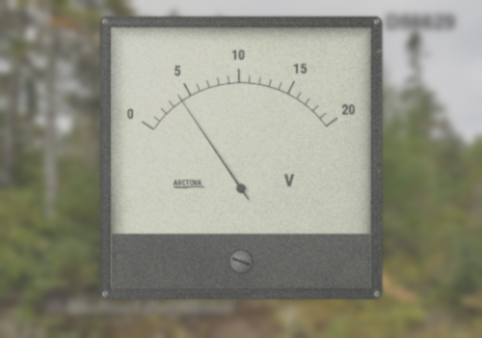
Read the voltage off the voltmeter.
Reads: 4 V
